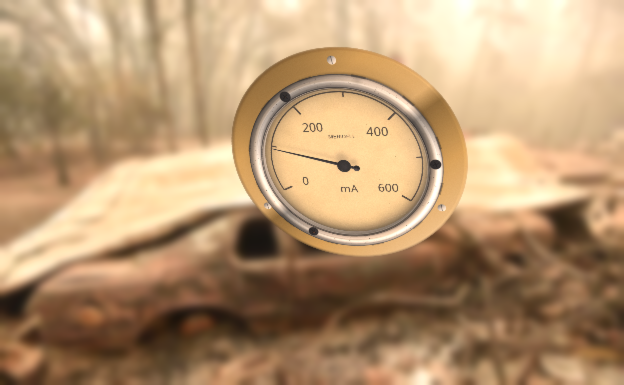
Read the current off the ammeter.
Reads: 100 mA
